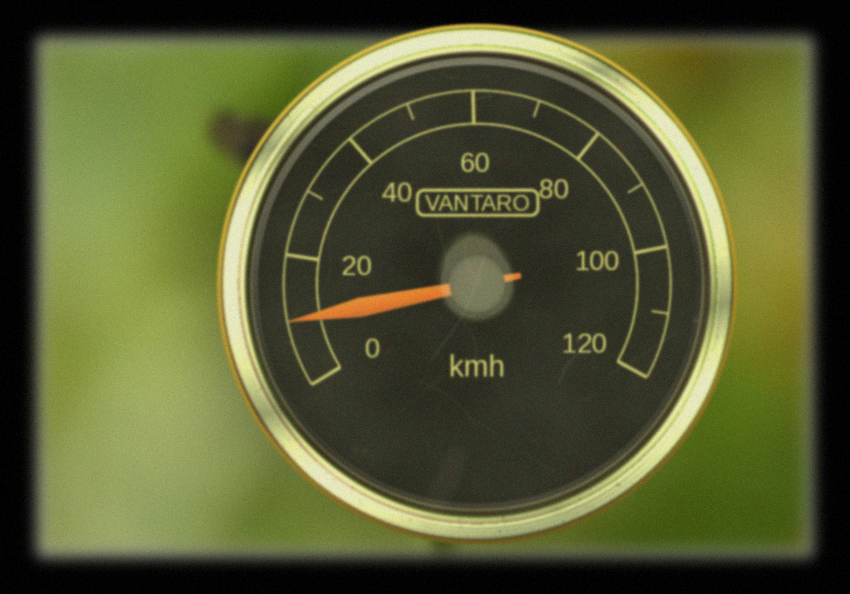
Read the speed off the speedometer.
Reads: 10 km/h
